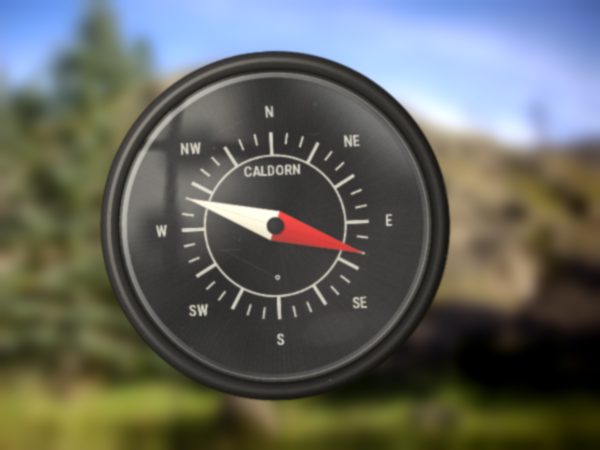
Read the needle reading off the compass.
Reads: 110 °
